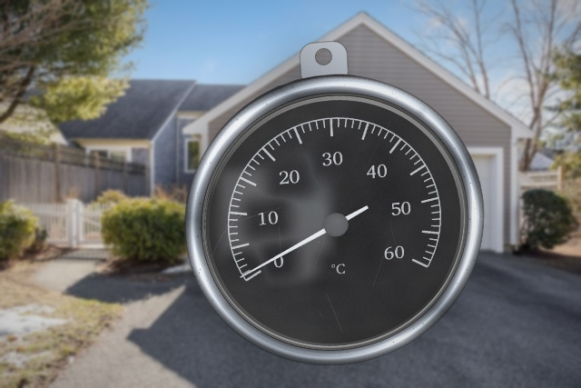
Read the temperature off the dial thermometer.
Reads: 1 °C
